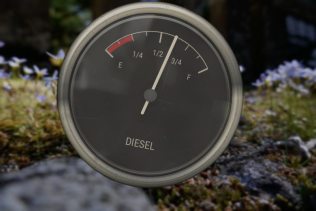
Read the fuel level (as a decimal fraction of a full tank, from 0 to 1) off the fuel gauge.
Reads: 0.625
